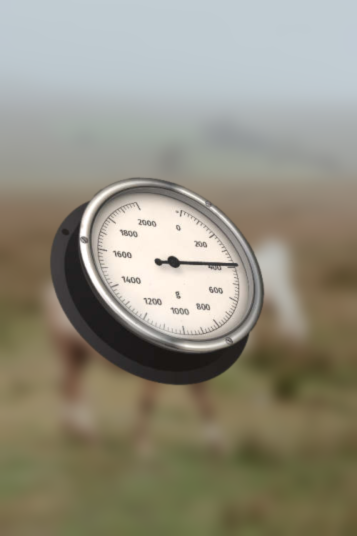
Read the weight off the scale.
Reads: 400 g
